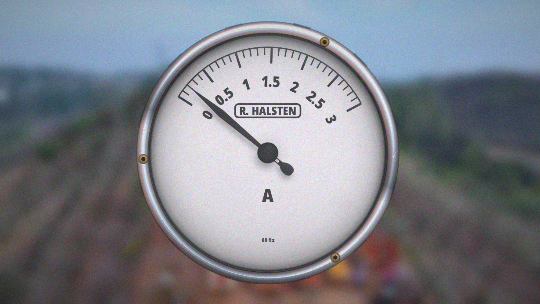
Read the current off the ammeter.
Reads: 0.2 A
